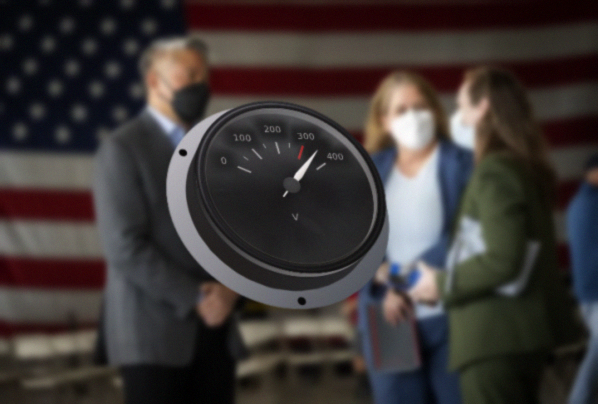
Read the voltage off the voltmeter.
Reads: 350 V
